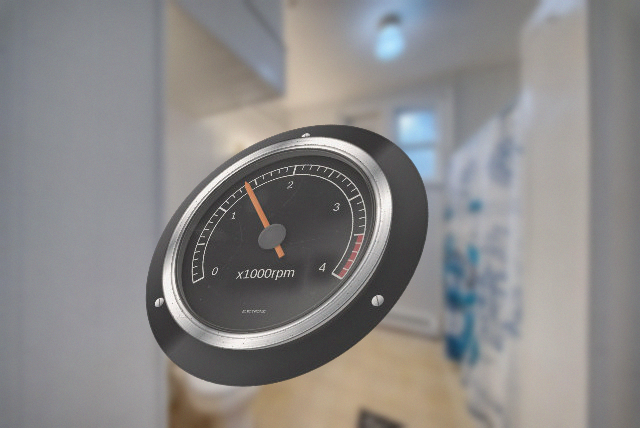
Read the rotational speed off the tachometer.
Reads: 1400 rpm
